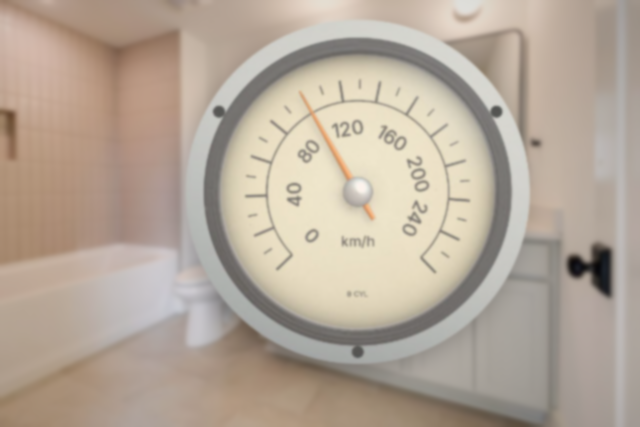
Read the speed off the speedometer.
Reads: 100 km/h
